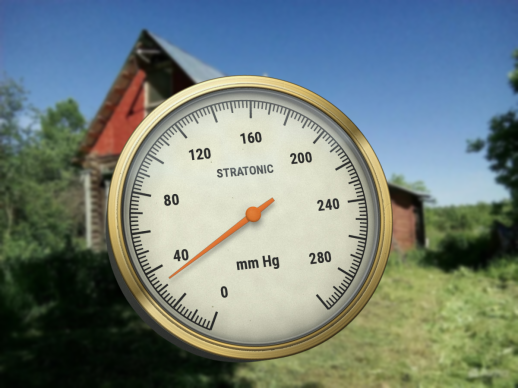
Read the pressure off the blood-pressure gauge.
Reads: 32 mmHg
